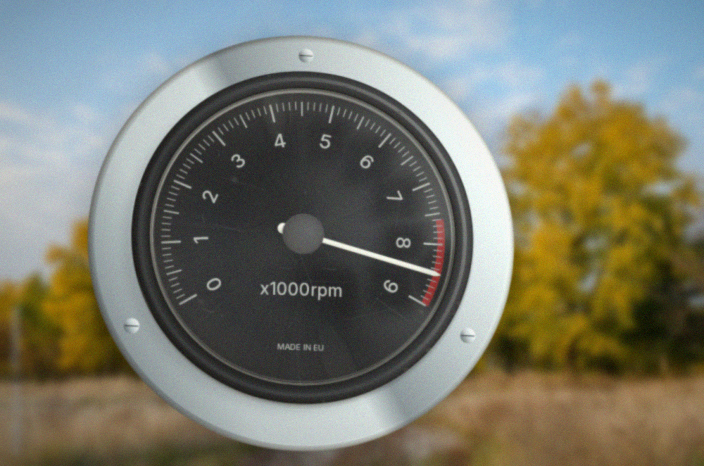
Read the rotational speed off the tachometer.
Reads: 8500 rpm
